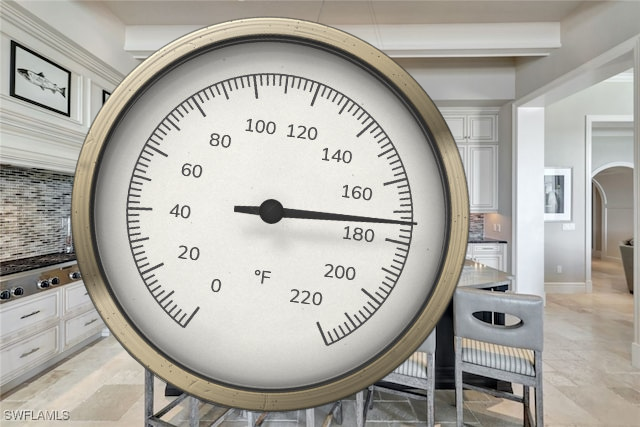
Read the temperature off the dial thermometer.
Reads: 174 °F
